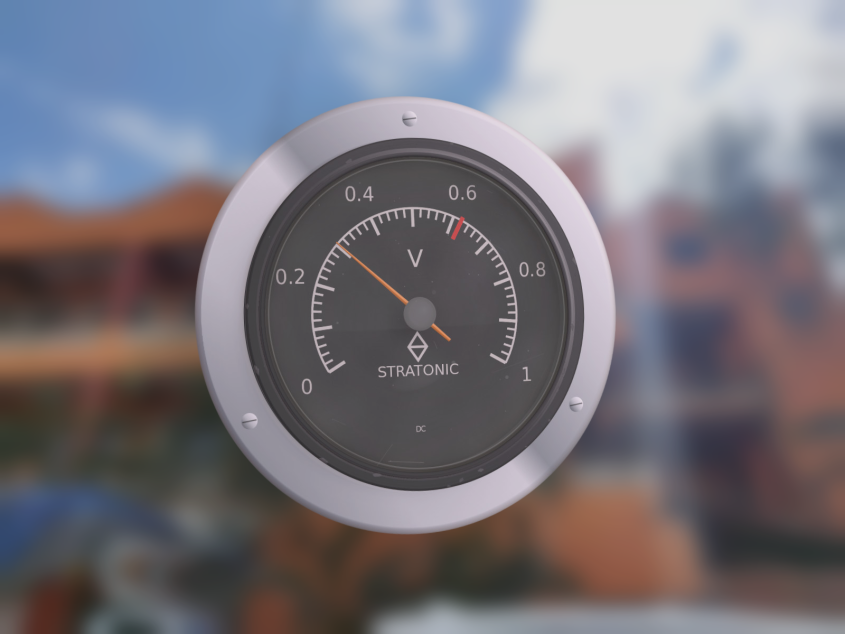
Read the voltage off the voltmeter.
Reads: 0.3 V
